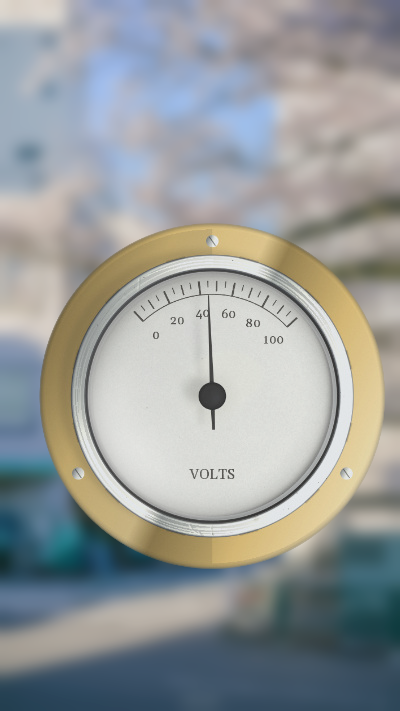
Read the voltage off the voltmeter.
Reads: 45 V
